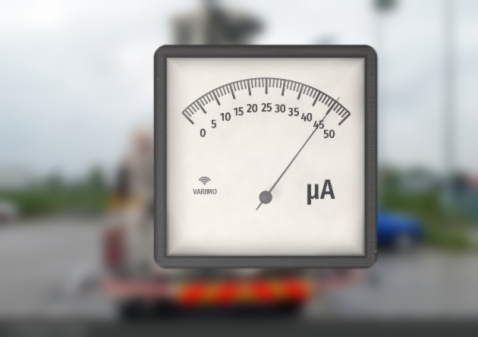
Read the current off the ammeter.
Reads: 45 µA
